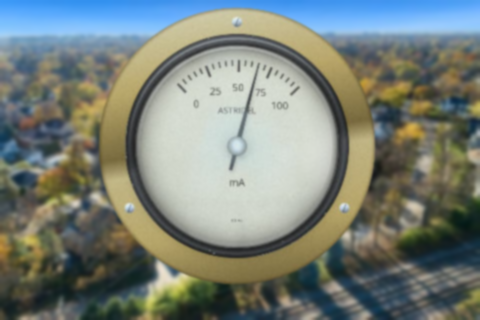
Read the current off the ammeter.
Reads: 65 mA
